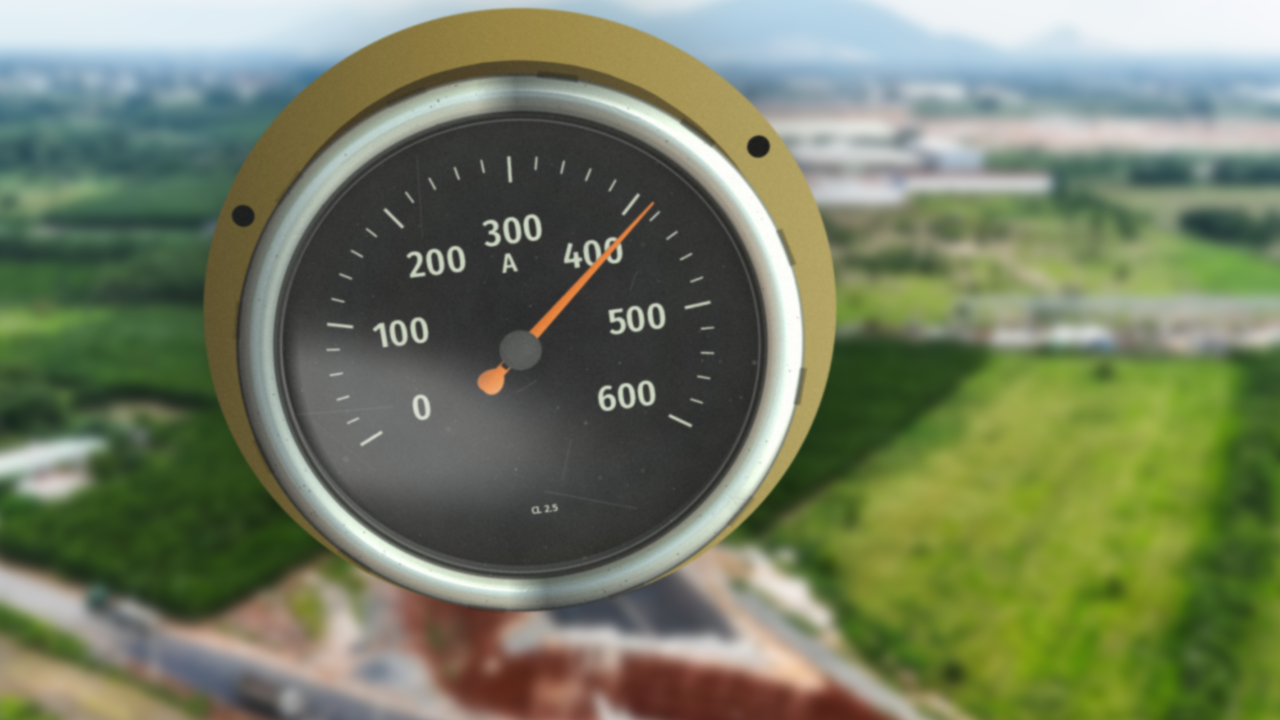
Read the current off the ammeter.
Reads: 410 A
